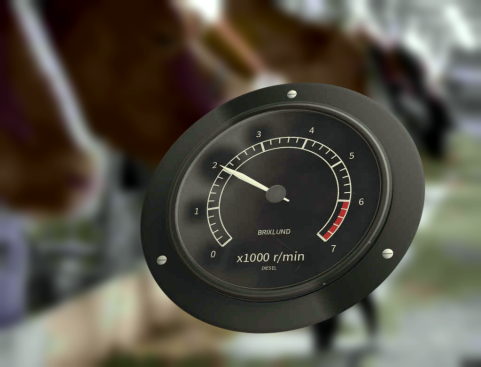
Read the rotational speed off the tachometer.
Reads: 2000 rpm
